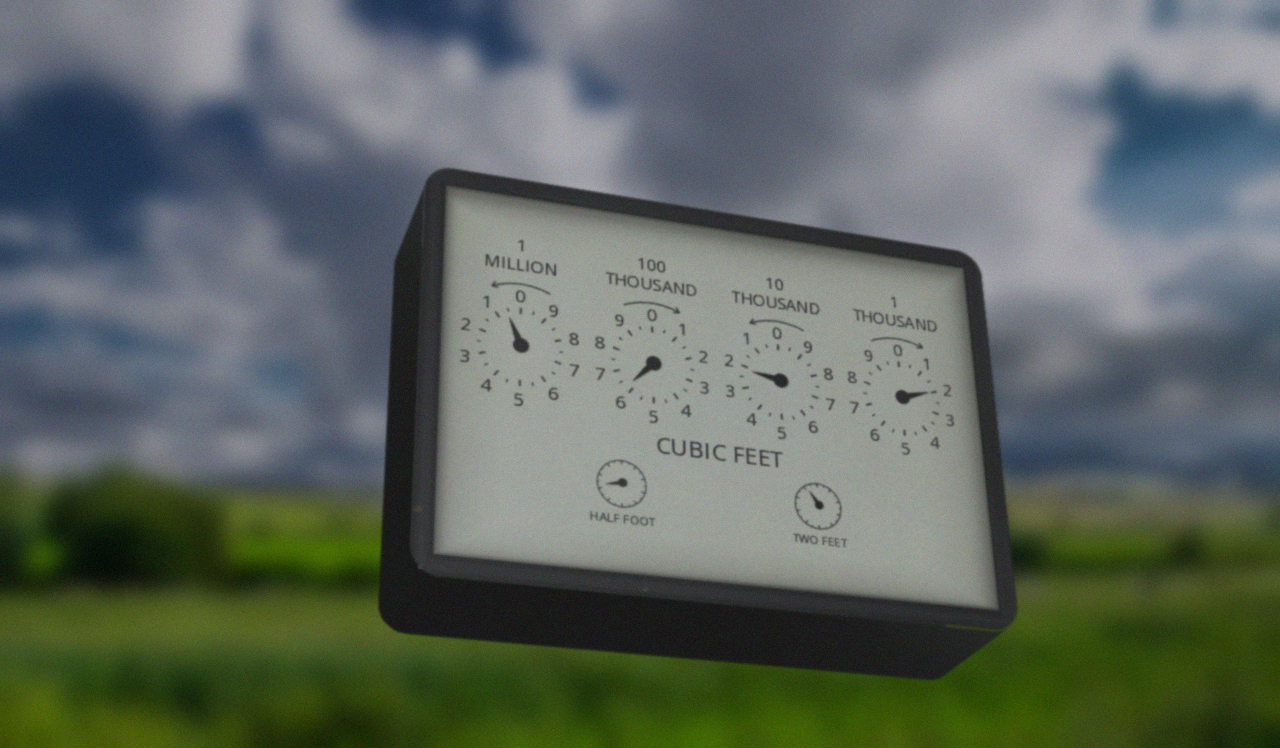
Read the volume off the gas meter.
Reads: 62200 ft³
